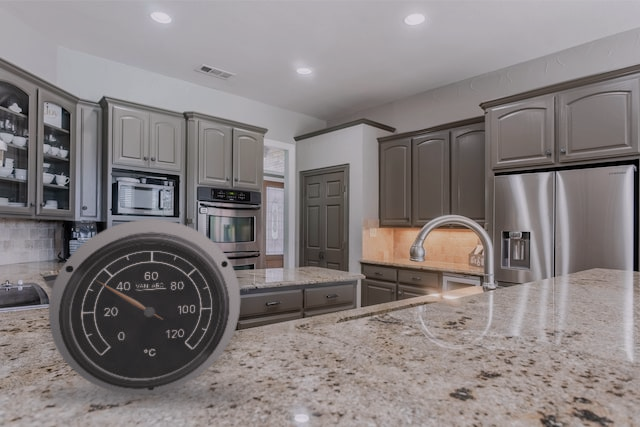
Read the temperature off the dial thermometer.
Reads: 35 °C
